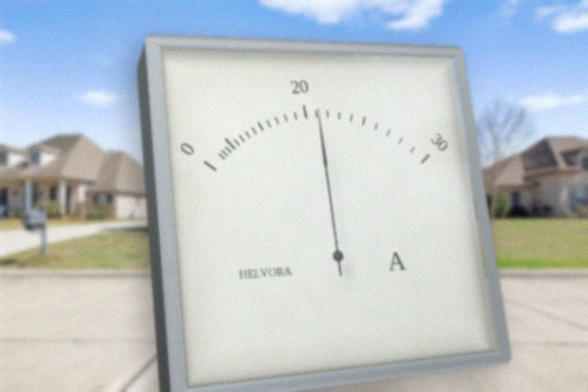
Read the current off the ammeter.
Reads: 21 A
